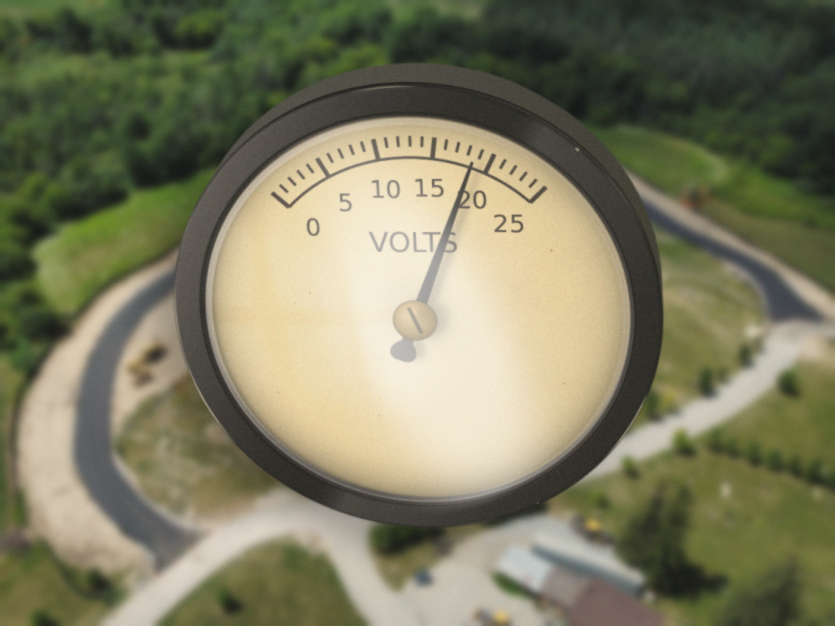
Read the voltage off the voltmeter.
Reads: 18.5 V
